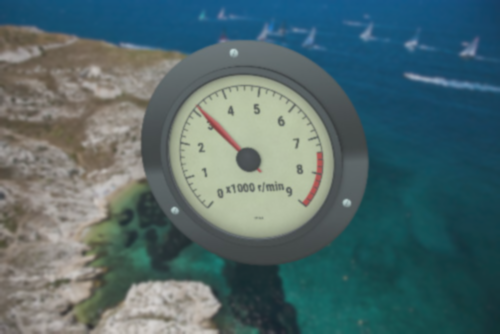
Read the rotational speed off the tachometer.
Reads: 3200 rpm
